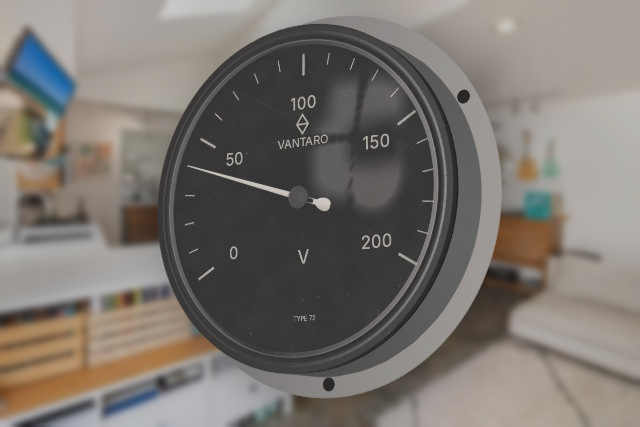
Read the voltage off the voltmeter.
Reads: 40 V
